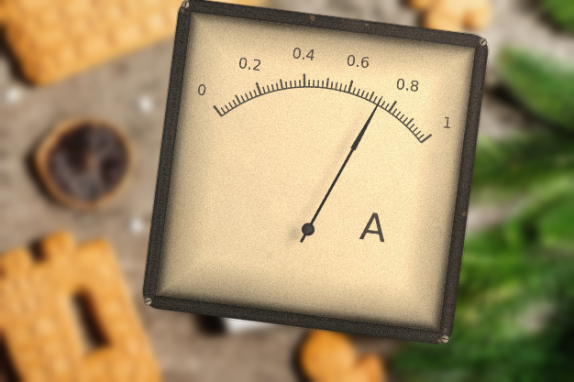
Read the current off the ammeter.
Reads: 0.74 A
